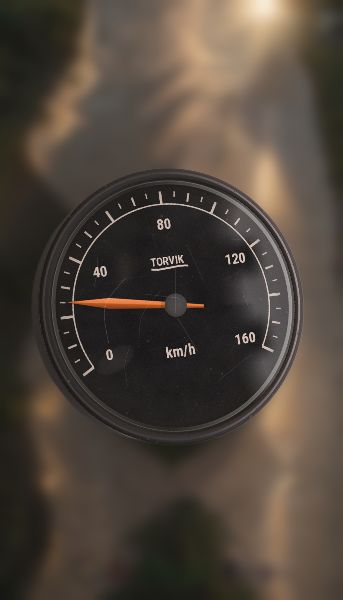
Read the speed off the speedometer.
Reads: 25 km/h
